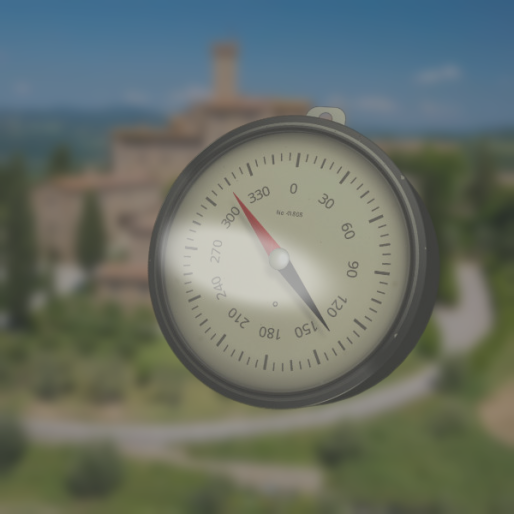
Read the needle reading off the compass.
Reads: 315 °
